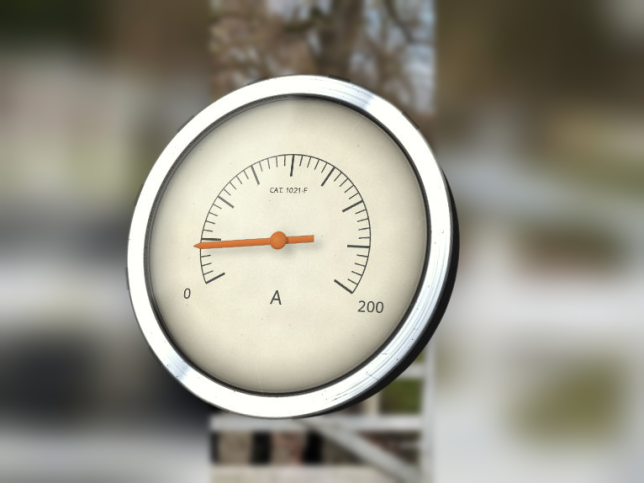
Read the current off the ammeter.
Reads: 20 A
